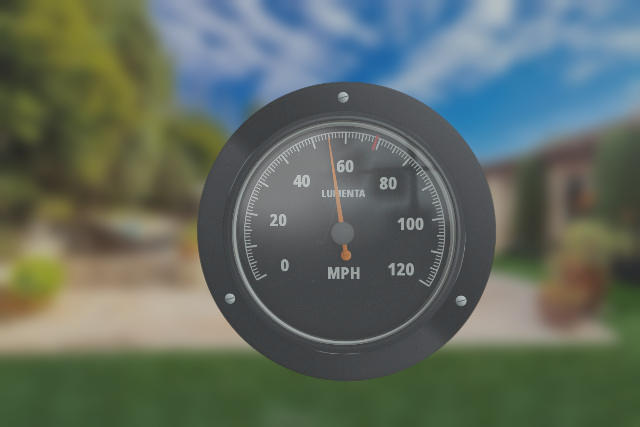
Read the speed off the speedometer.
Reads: 55 mph
